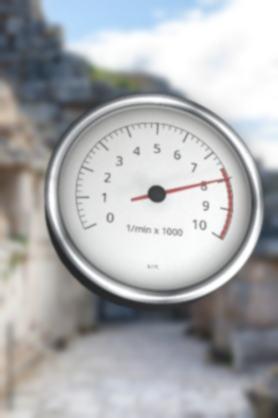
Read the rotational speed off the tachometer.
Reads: 8000 rpm
